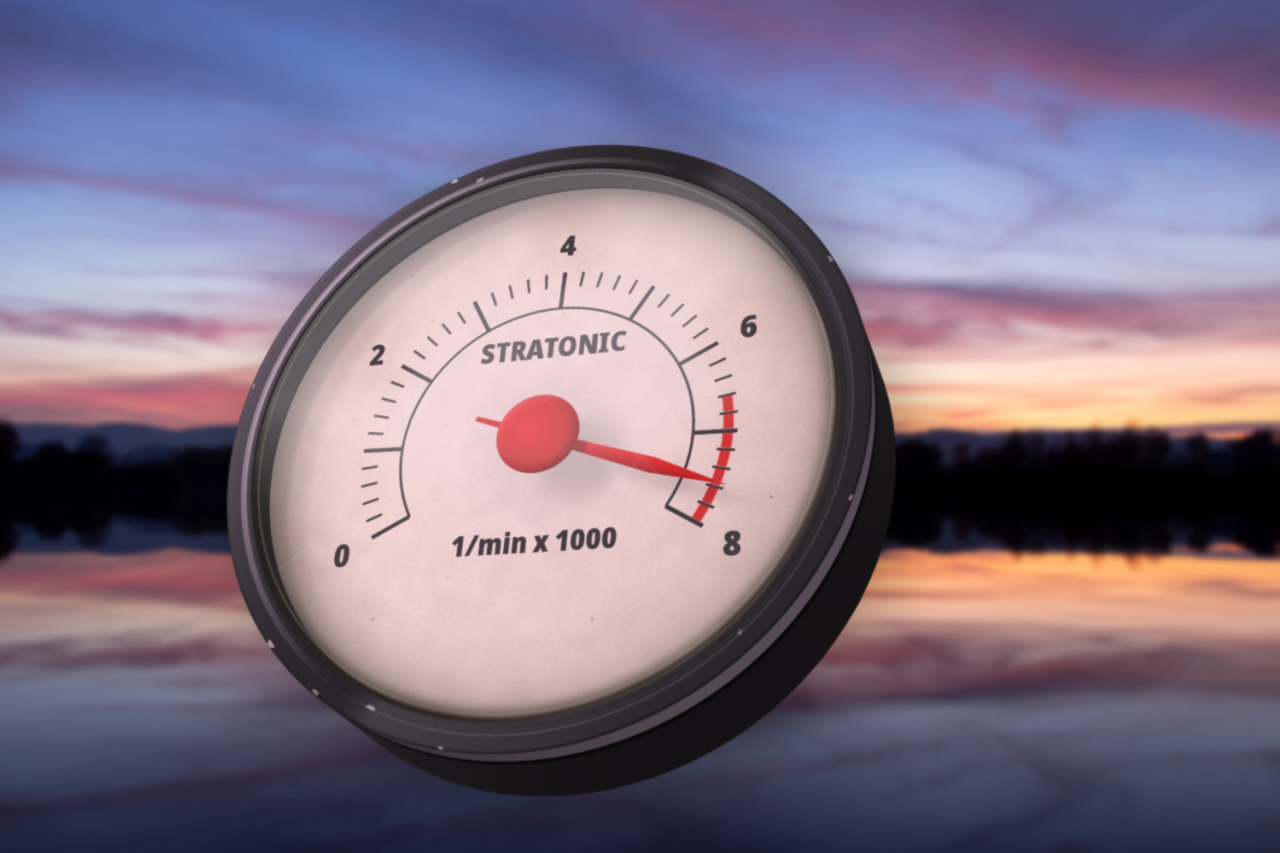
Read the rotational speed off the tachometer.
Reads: 7600 rpm
